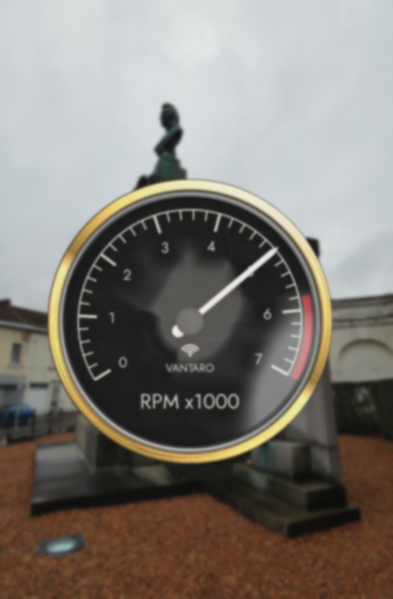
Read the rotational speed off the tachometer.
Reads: 5000 rpm
